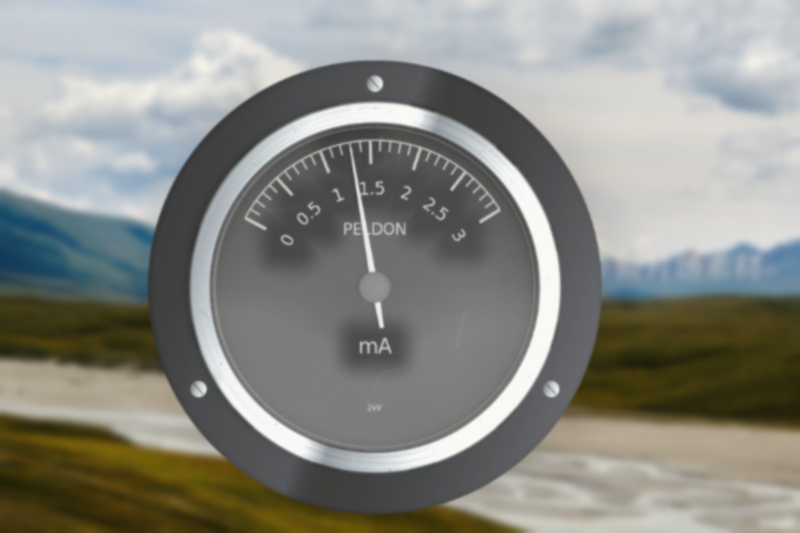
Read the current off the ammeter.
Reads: 1.3 mA
